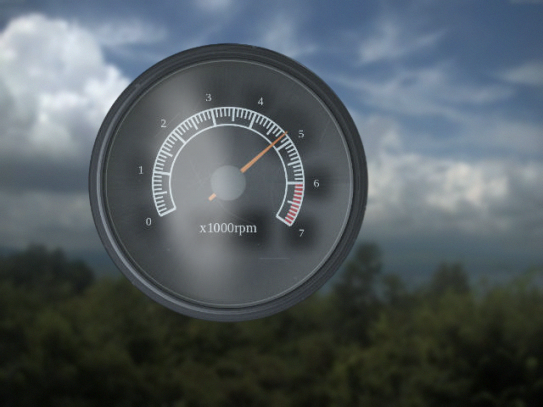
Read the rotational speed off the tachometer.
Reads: 4800 rpm
